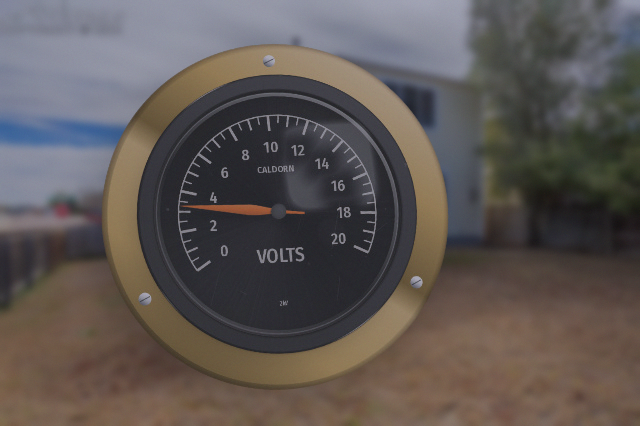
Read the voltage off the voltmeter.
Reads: 3.25 V
